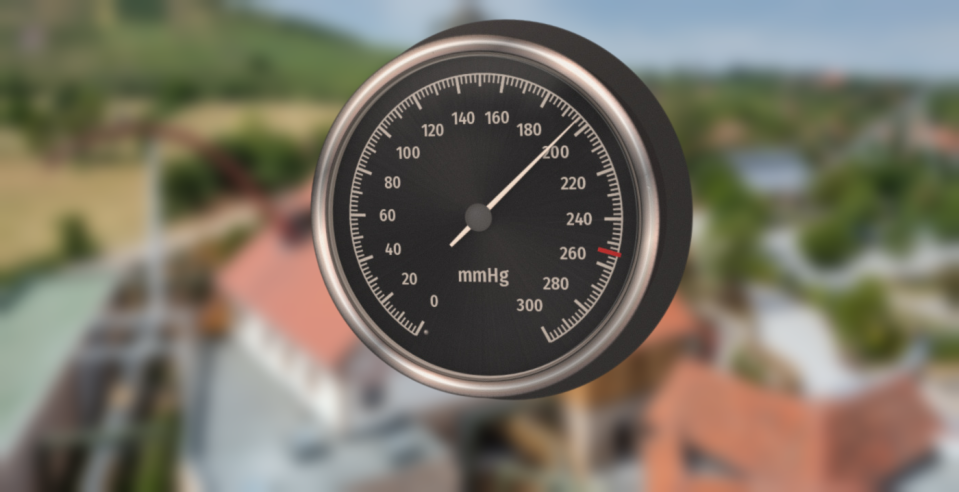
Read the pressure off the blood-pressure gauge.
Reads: 196 mmHg
